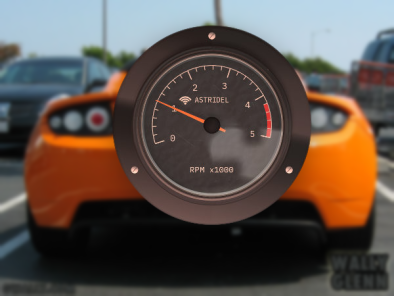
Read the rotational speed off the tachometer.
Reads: 1000 rpm
